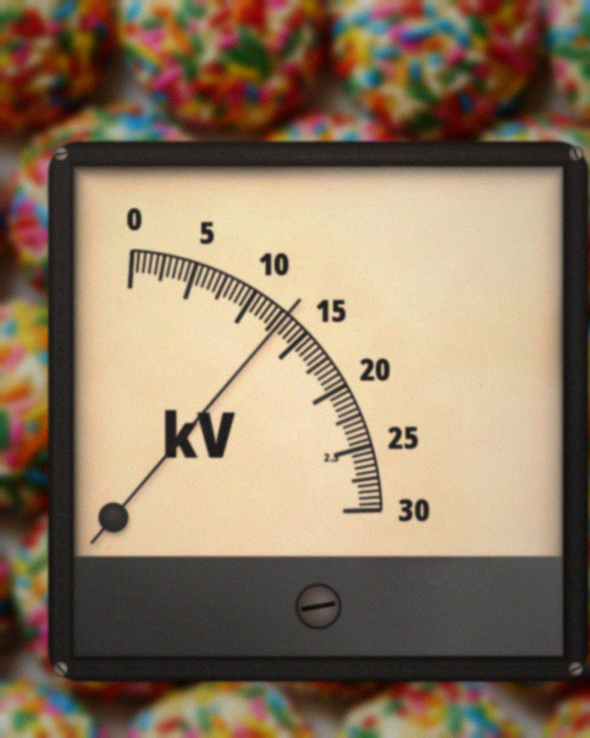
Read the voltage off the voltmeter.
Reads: 13 kV
